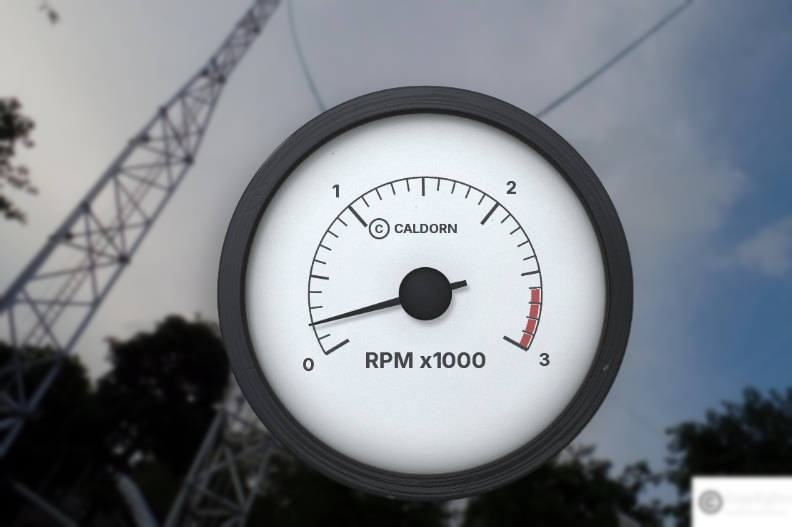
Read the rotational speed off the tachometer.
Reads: 200 rpm
